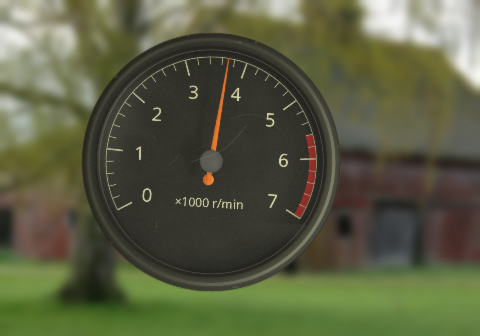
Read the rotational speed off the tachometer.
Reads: 3700 rpm
